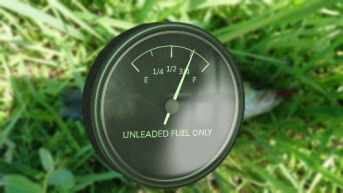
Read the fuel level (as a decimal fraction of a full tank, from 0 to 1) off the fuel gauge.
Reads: 0.75
